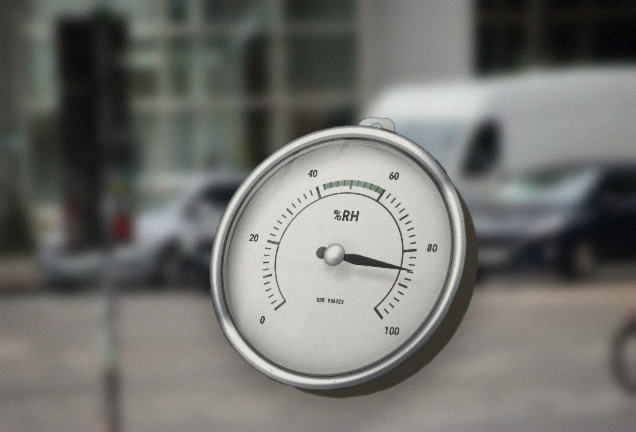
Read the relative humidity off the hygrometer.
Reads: 86 %
